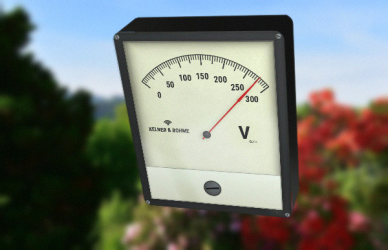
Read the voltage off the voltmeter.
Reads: 275 V
